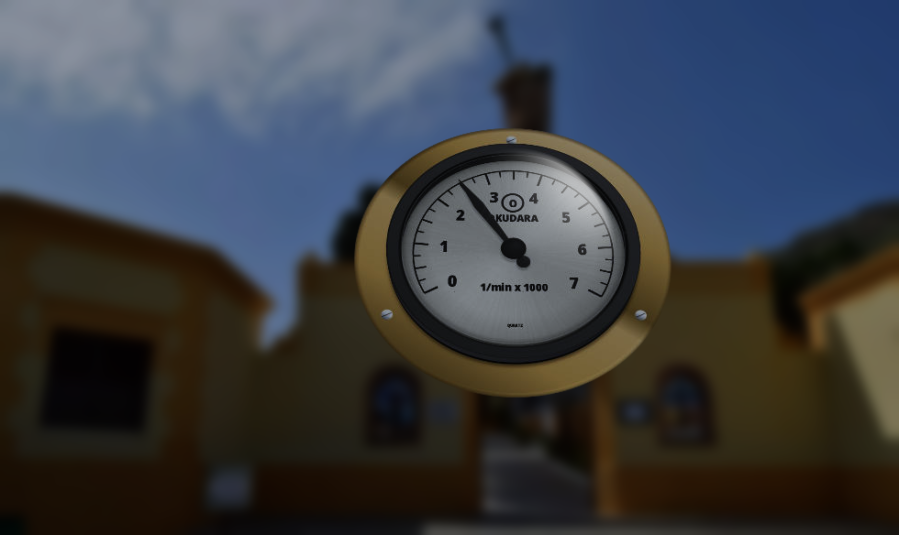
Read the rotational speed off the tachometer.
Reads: 2500 rpm
